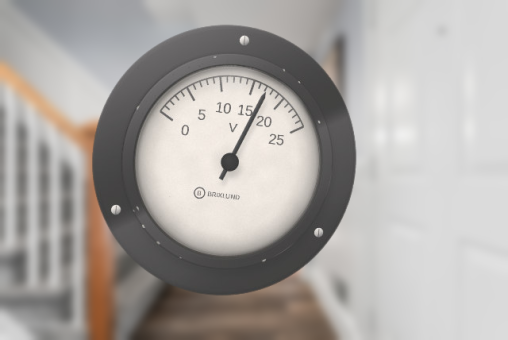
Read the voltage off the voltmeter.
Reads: 17 V
